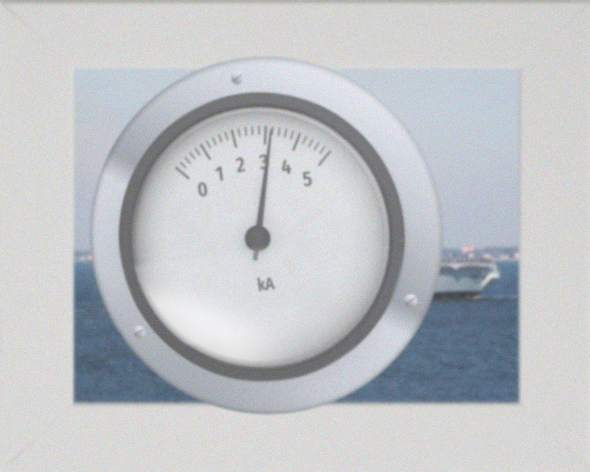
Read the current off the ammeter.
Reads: 3.2 kA
